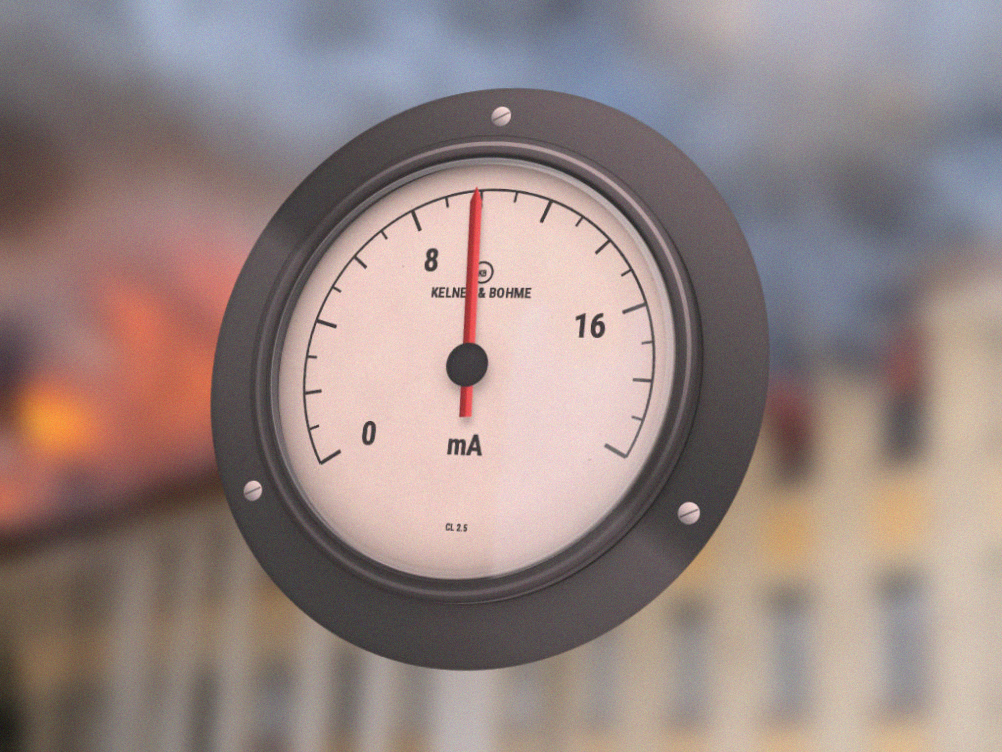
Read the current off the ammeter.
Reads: 10 mA
